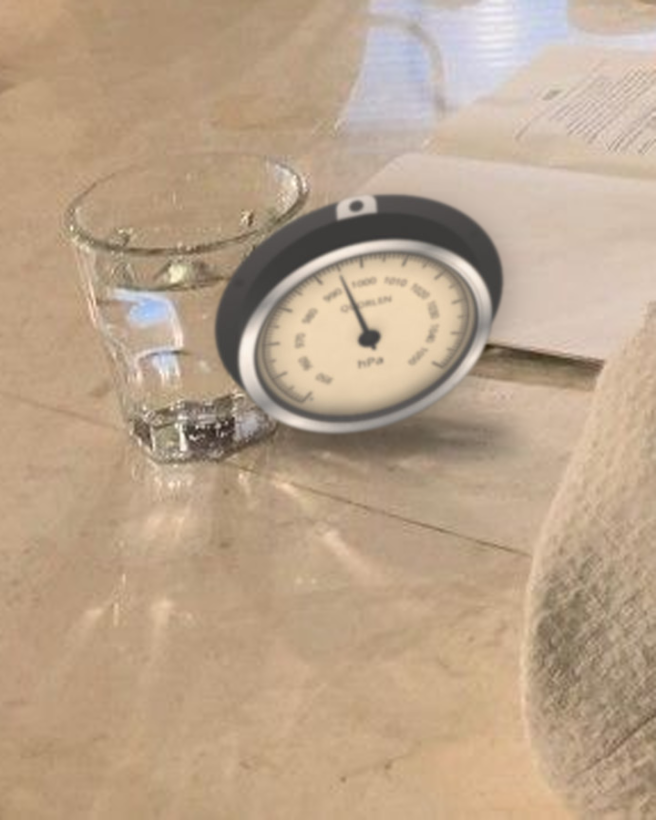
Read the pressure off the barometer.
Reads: 995 hPa
